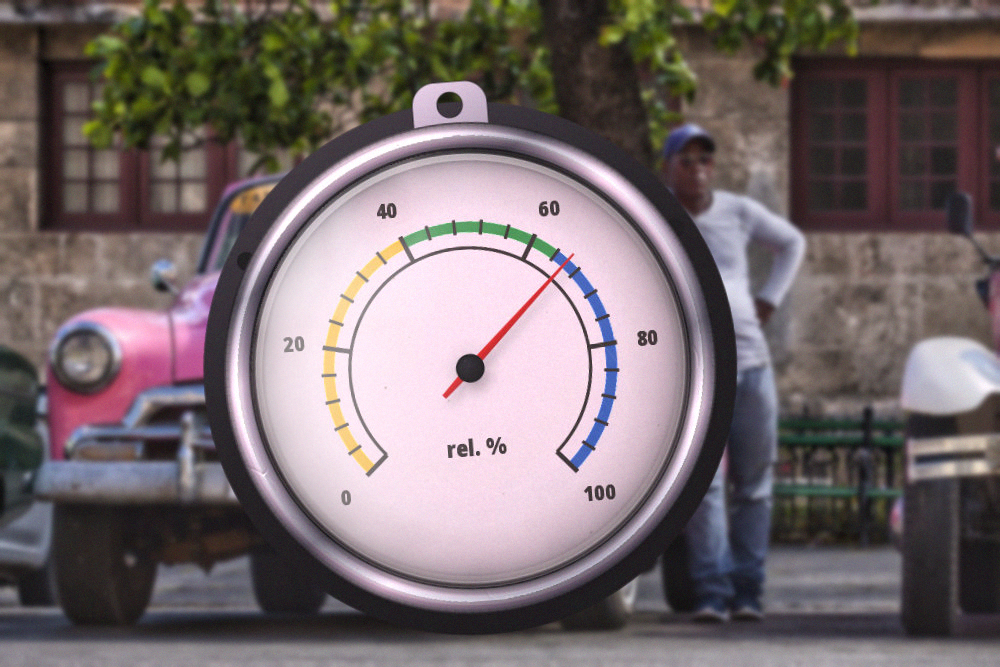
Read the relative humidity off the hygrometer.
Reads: 66 %
